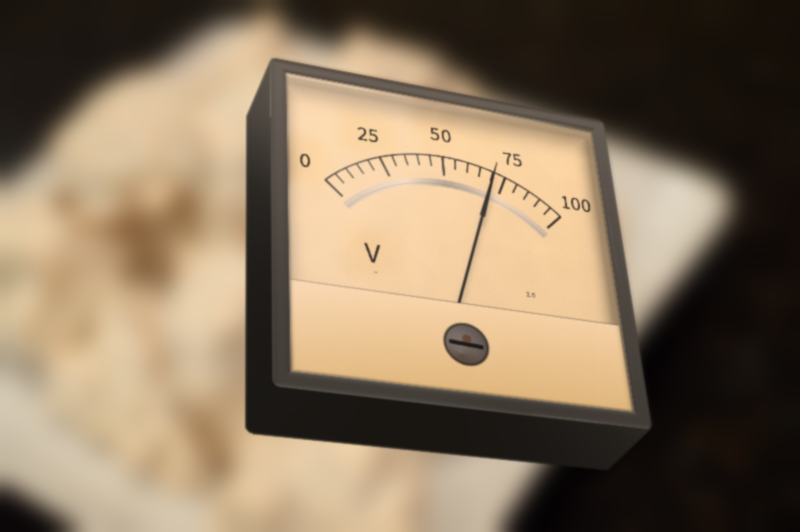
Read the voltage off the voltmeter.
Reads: 70 V
